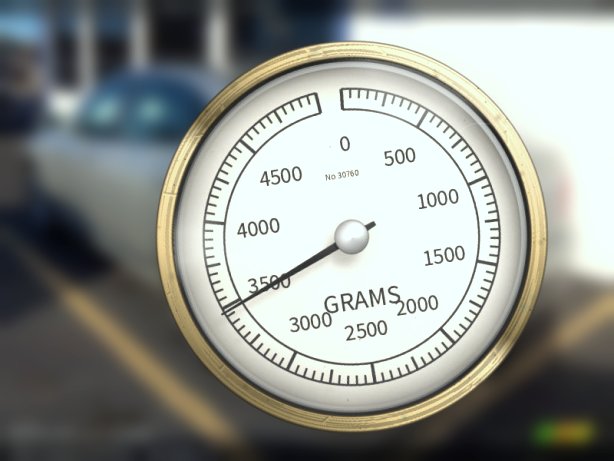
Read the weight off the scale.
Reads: 3475 g
